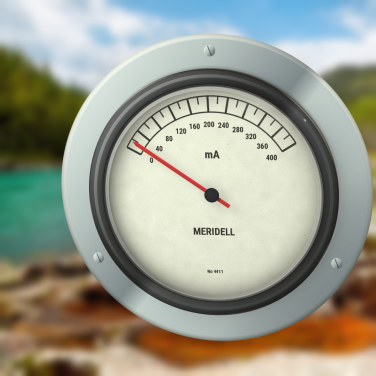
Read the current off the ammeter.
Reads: 20 mA
